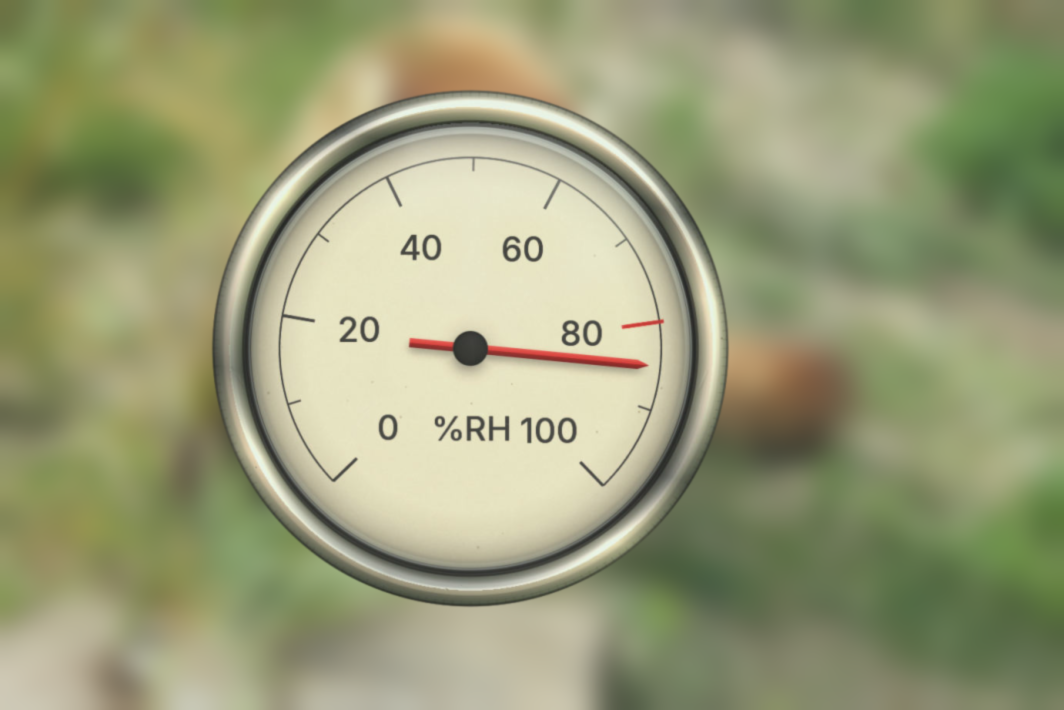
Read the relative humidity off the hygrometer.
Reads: 85 %
